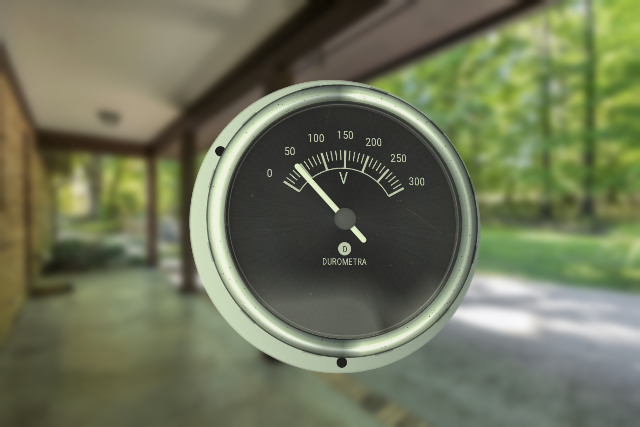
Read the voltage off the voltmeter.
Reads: 40 V
